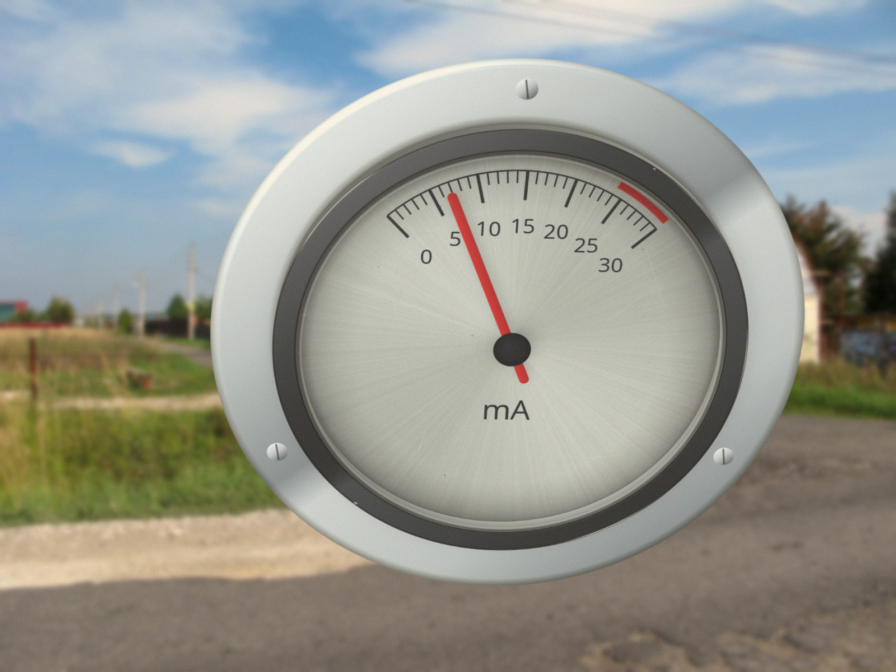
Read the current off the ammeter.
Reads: 7 mA
